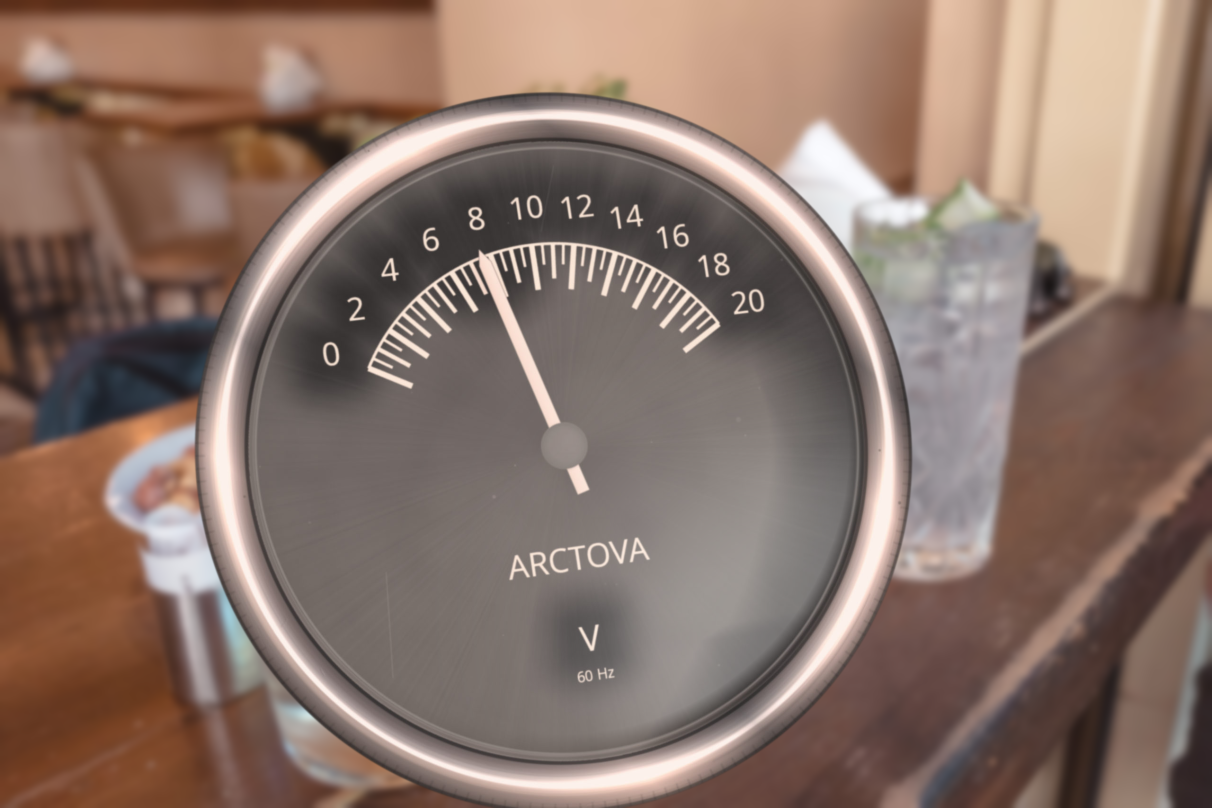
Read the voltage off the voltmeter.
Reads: 7.5 V
